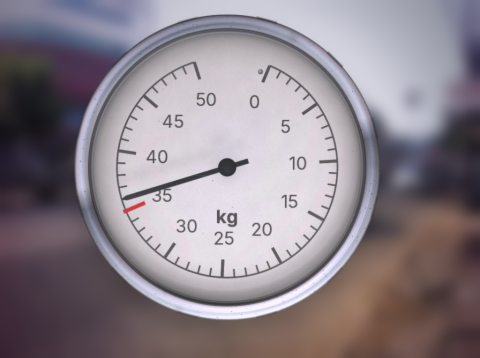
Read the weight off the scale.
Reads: 36 kg
